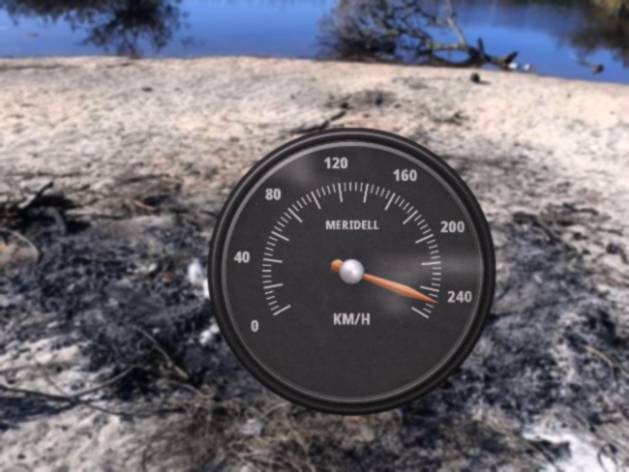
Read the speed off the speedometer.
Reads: 248 km/h
